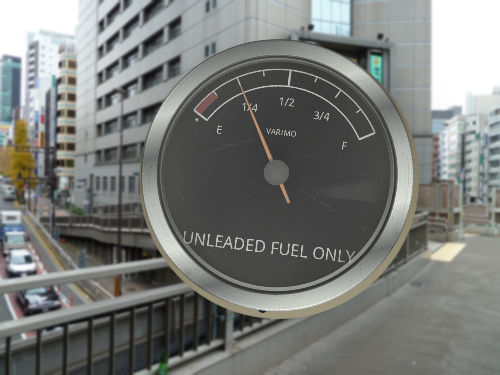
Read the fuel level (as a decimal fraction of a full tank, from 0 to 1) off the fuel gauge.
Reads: 0.25
